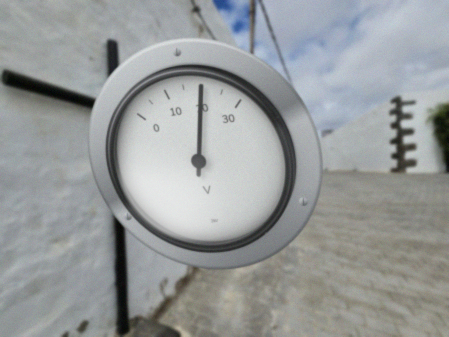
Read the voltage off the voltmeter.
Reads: 20 V
